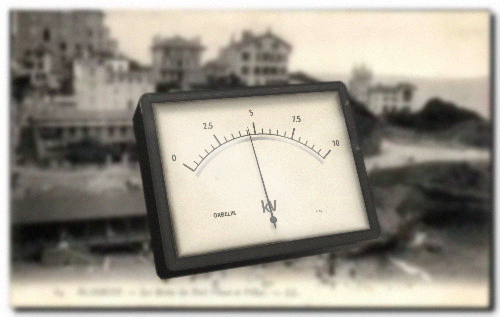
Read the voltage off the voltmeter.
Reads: 4.5 kV
